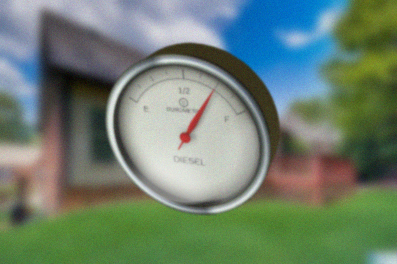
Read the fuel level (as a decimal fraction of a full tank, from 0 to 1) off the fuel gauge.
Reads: 0.75
